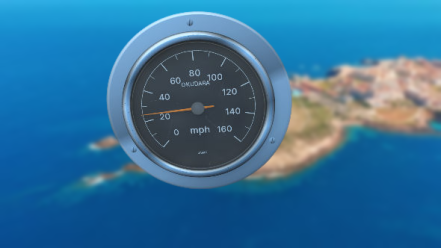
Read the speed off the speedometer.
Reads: 25 mph
